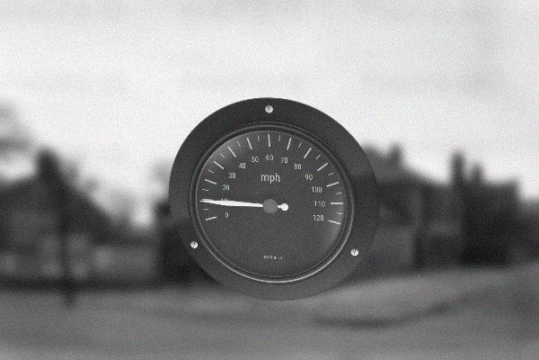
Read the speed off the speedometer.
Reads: 10 mph
